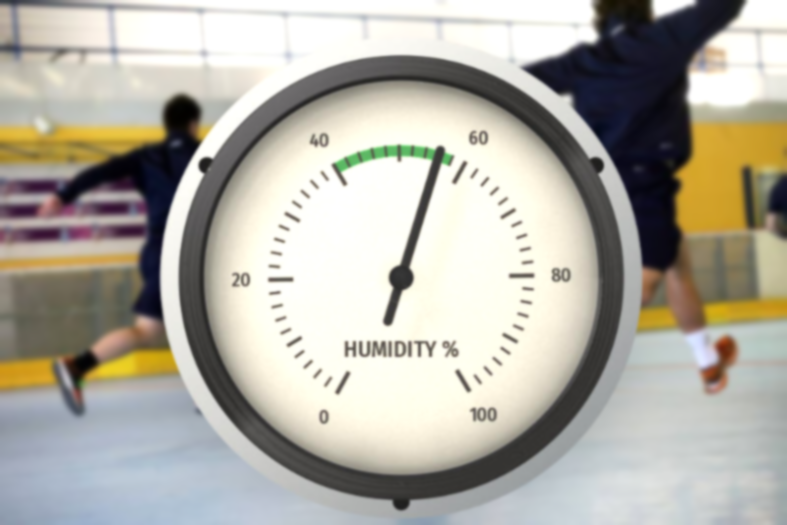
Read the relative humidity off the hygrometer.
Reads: 56 %
